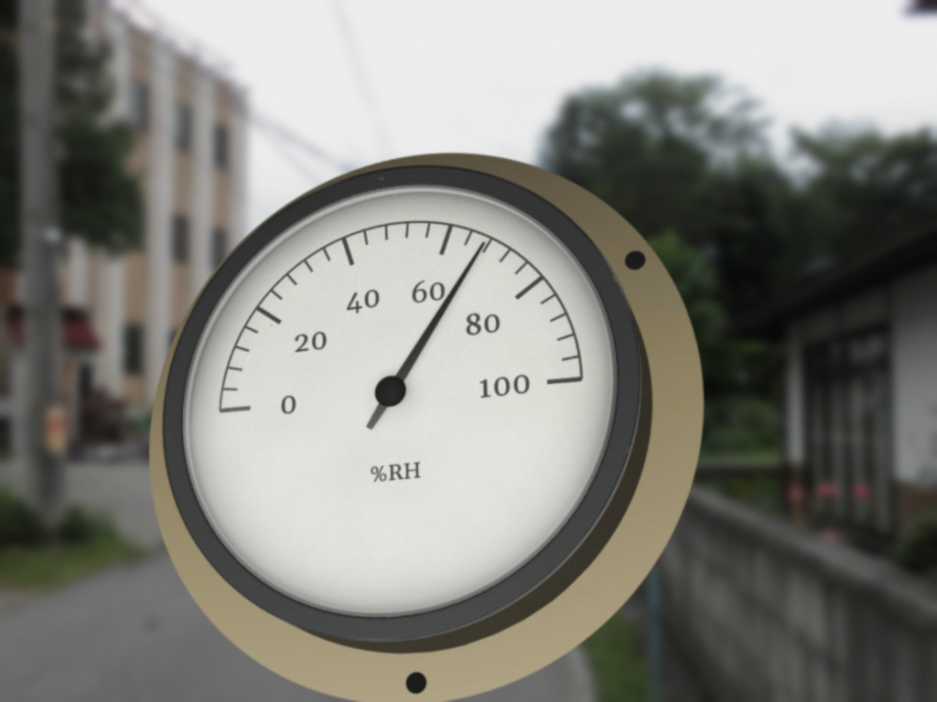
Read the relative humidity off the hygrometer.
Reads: 68 %
